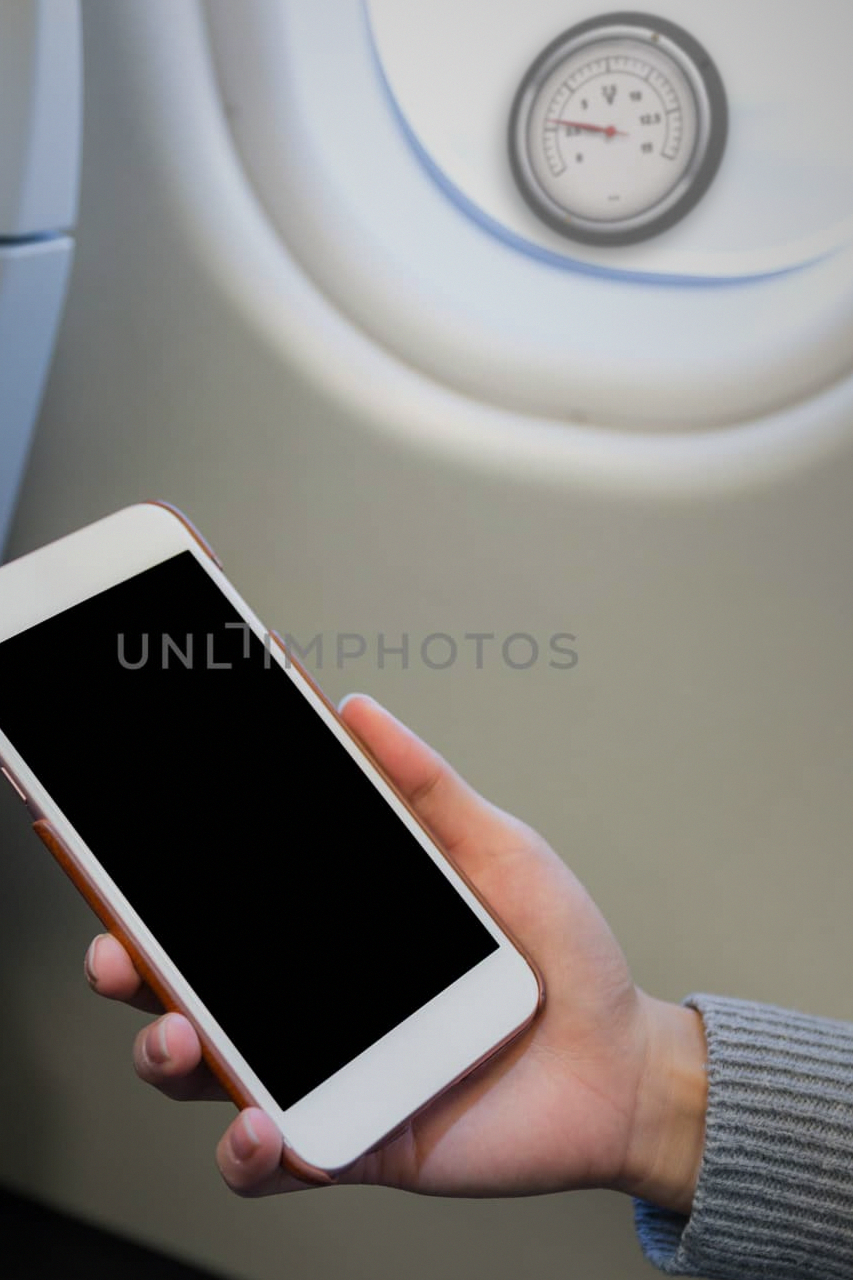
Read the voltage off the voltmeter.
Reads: 3 V
